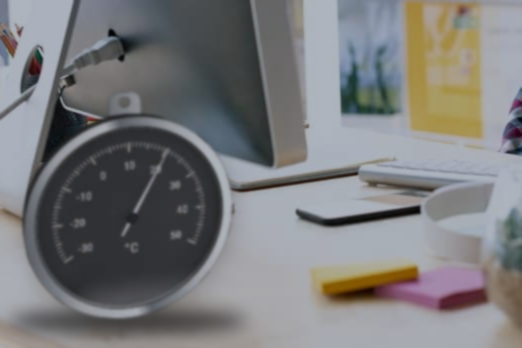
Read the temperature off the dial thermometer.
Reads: 20 °C
